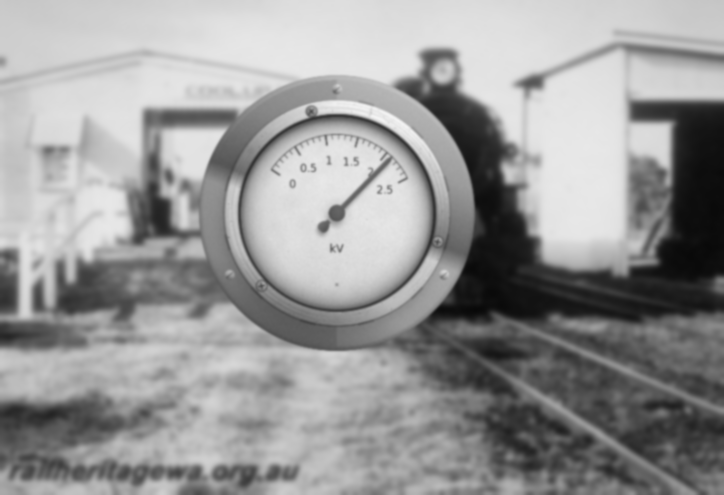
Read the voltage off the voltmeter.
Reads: 2.1 kV
